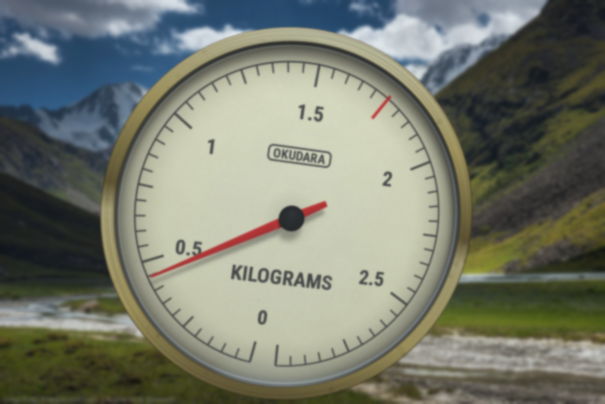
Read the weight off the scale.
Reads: 0.45 kg
